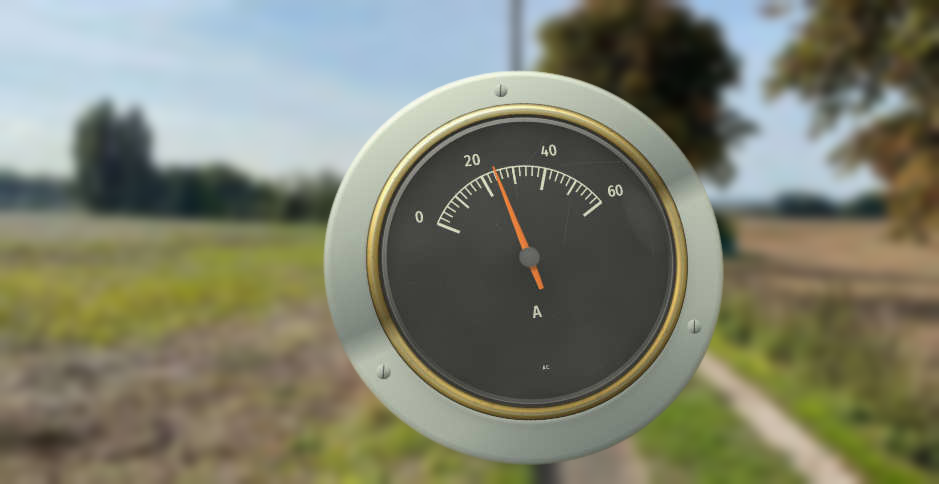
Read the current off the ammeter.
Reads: 24 A
